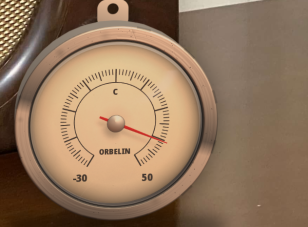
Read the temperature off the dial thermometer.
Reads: 40 °C
